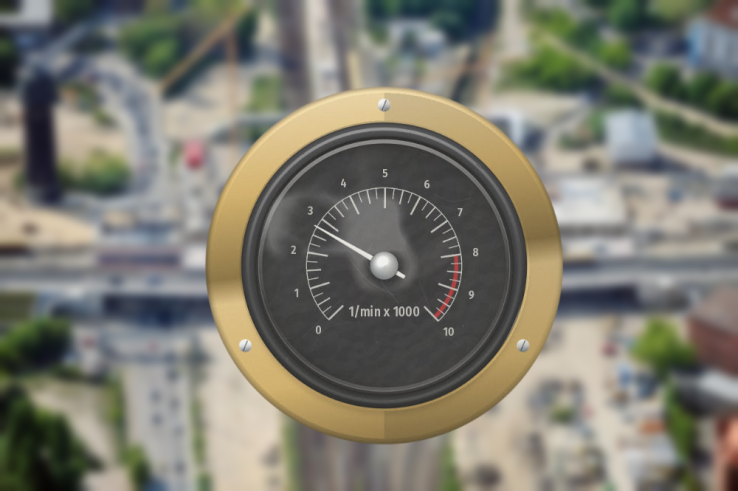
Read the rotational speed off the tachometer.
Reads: 2750 rpm
